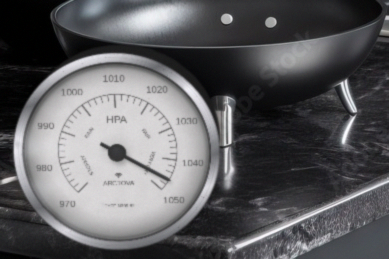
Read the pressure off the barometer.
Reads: 1046 hPa
